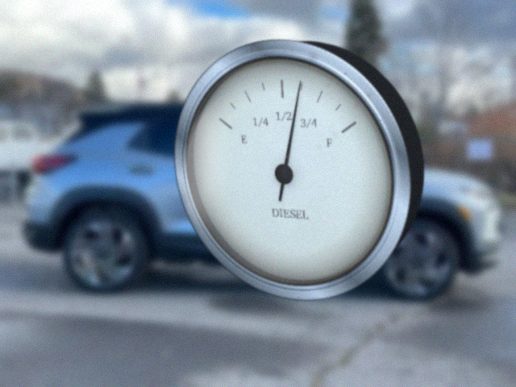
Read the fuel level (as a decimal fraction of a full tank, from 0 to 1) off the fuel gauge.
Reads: 0.625
